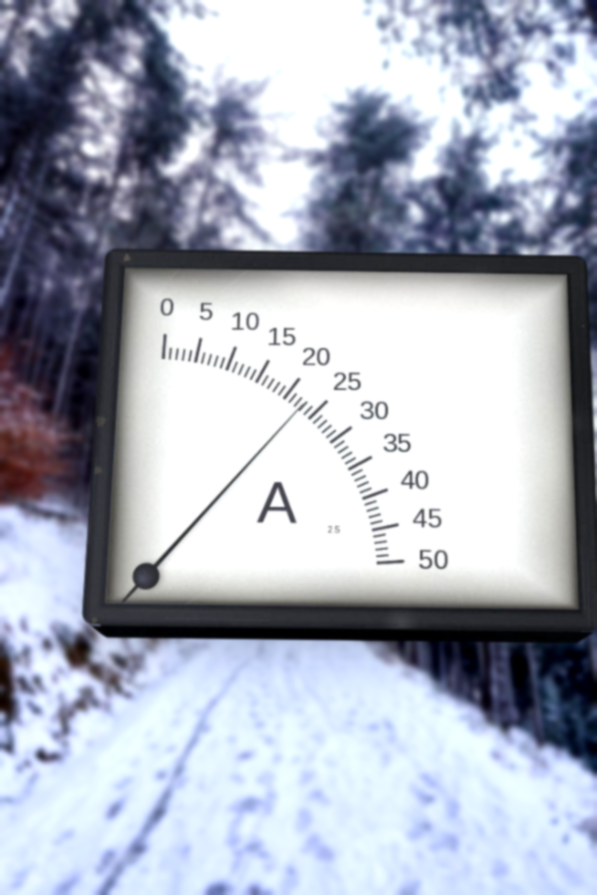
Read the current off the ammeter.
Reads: 23 A
